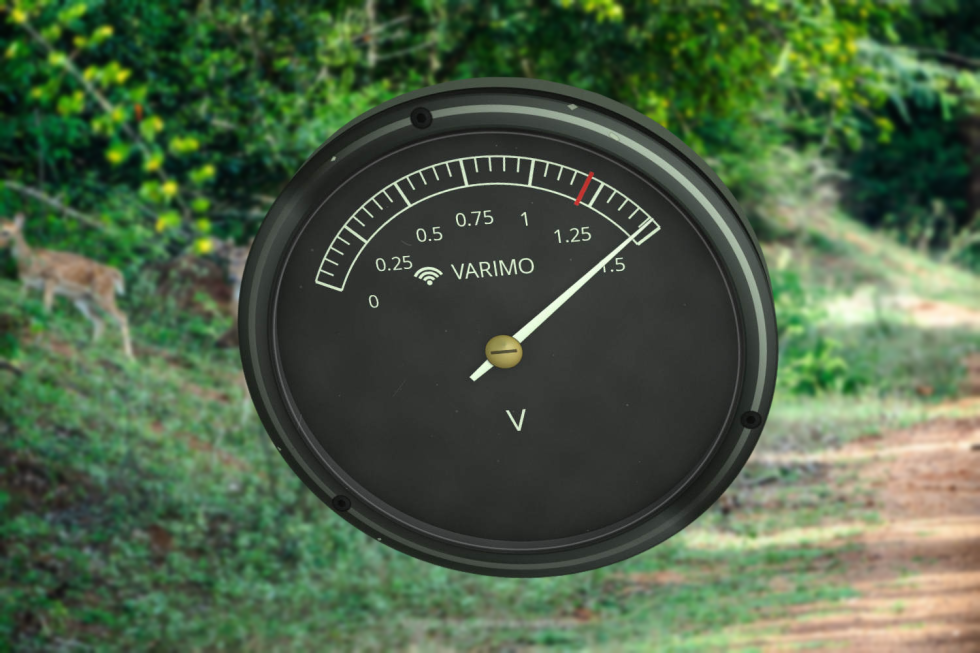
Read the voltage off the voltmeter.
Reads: 1.45 V
